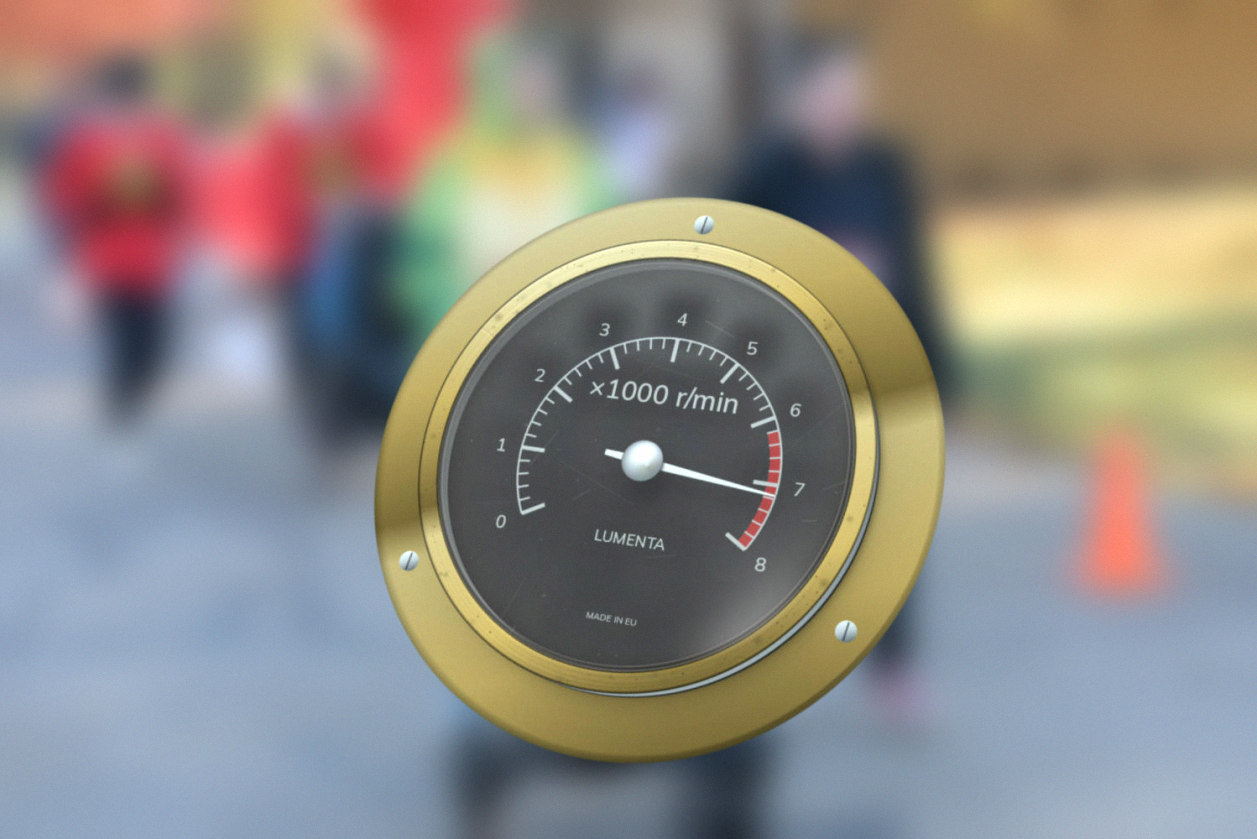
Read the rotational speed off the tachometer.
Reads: 7200 rpm
